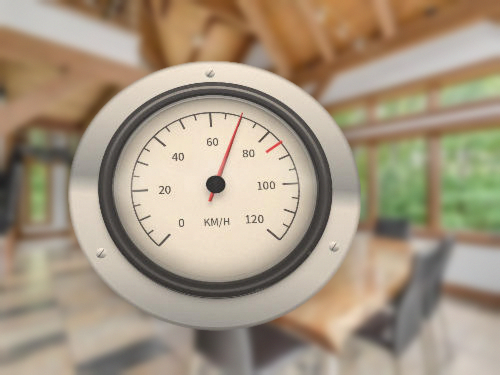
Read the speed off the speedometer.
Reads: 70 km/h
